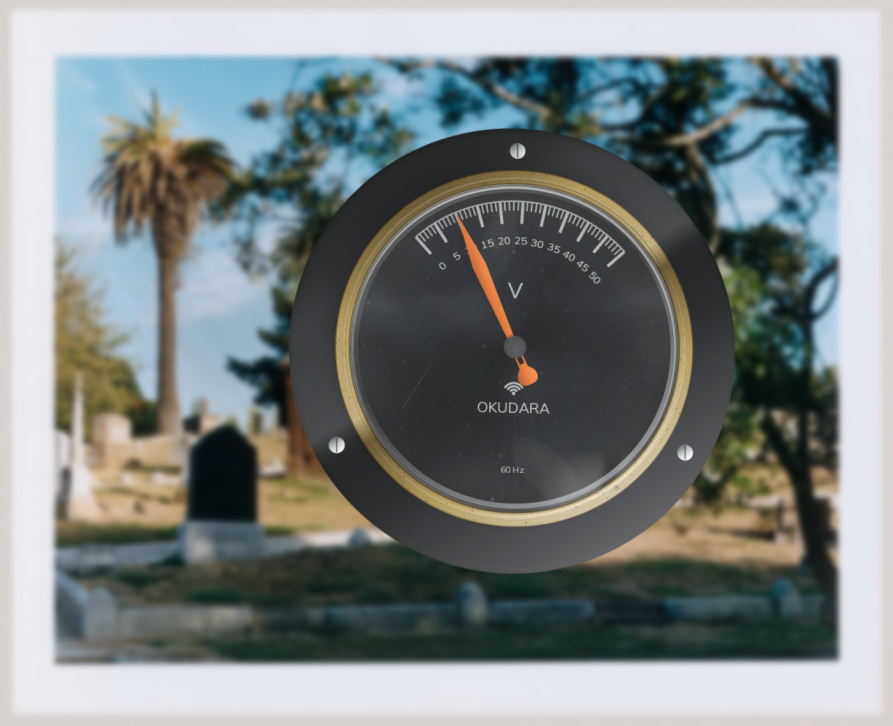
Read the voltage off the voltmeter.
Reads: 10 V
